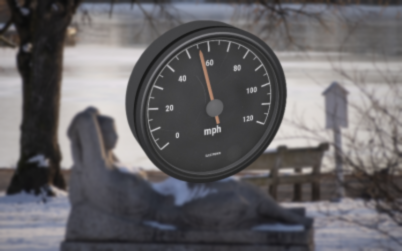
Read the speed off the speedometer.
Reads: 55 mph
